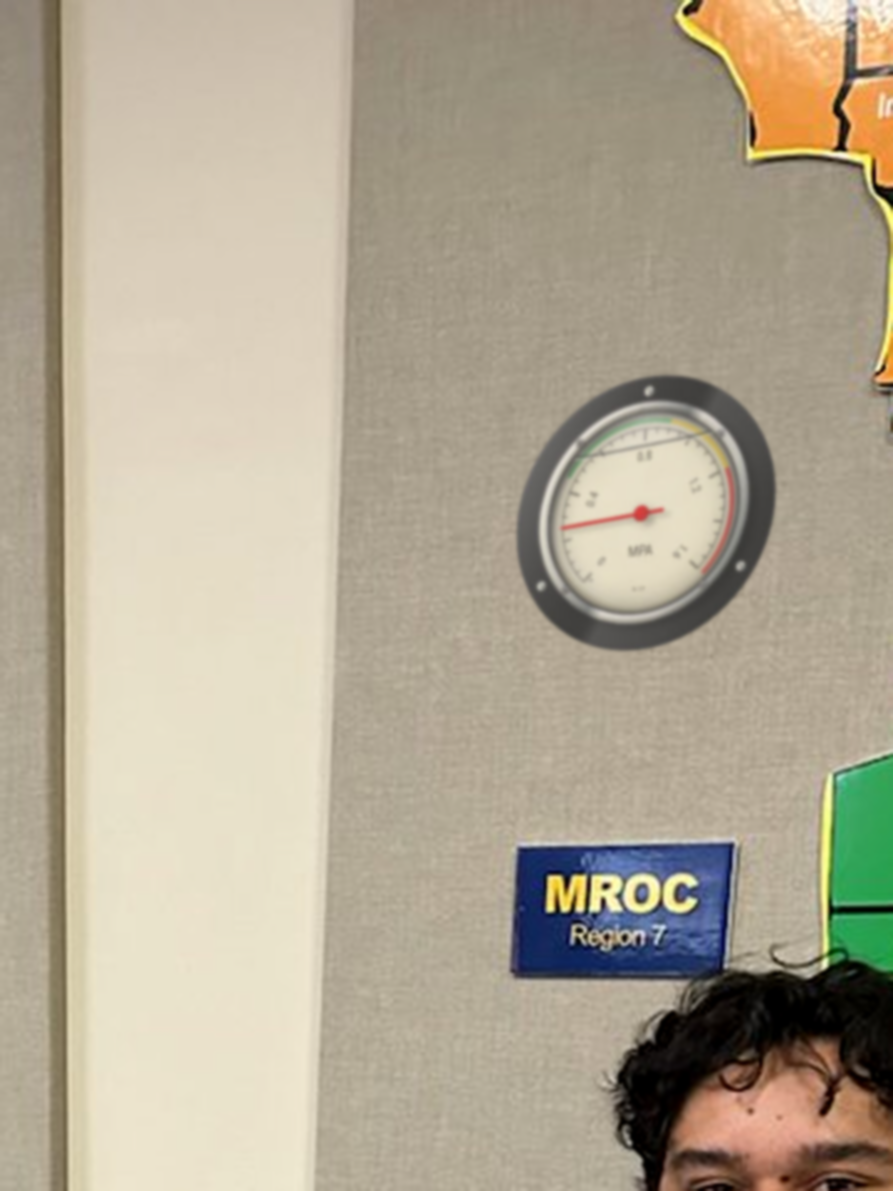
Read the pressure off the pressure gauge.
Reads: 0.25 MPa
